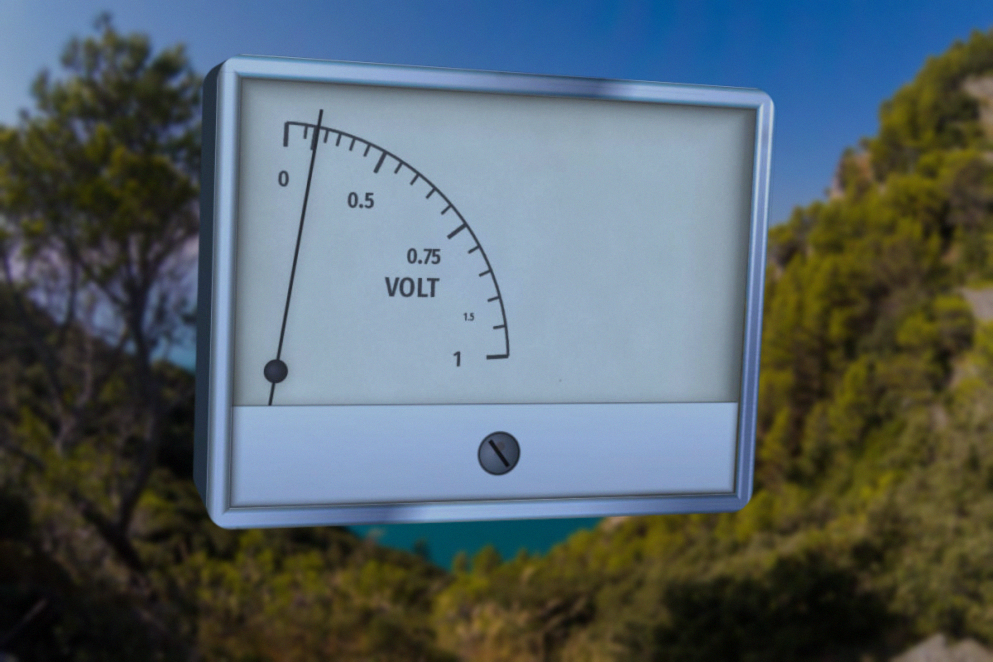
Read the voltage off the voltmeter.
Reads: 0.25 V
